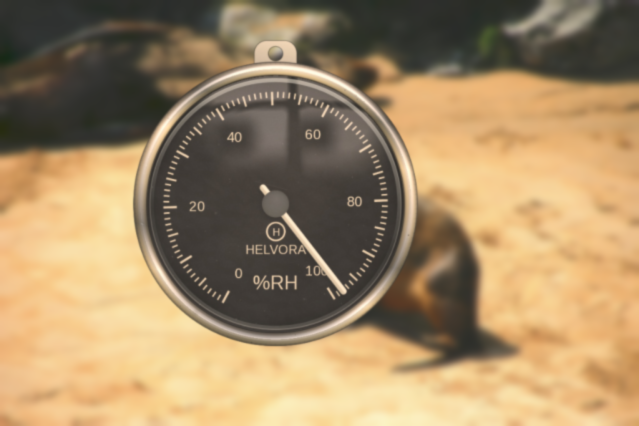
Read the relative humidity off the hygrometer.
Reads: 98 %
